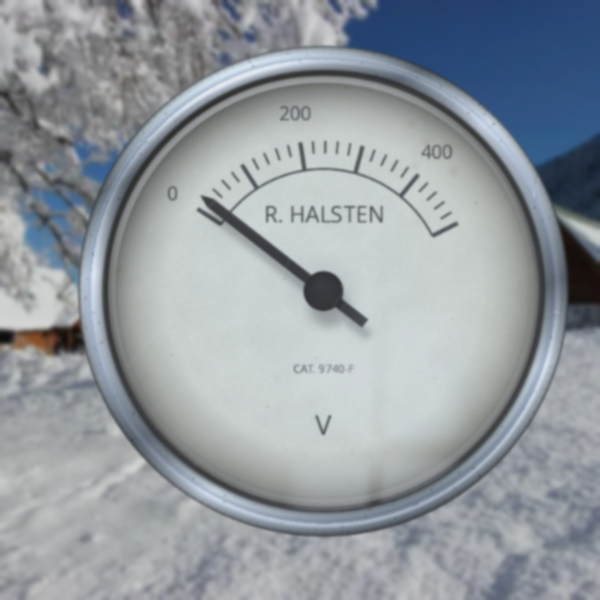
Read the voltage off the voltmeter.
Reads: 20 V
